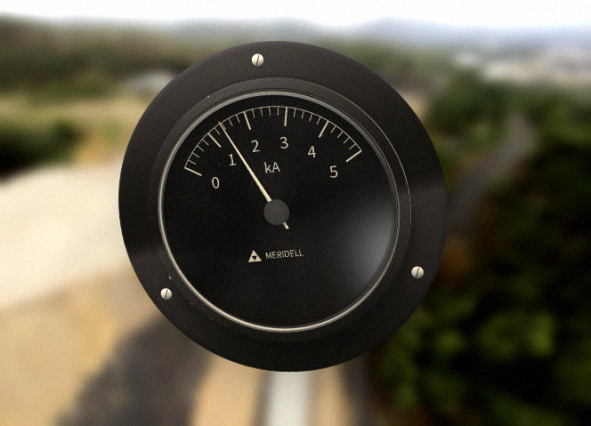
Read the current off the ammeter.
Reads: 1.4 kA
